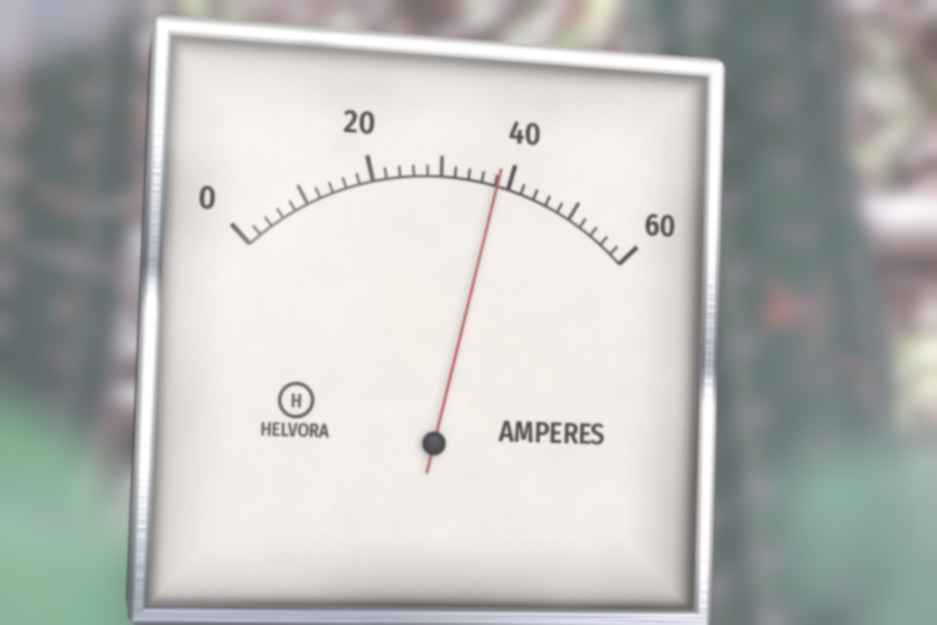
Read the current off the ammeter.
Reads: 38 A
